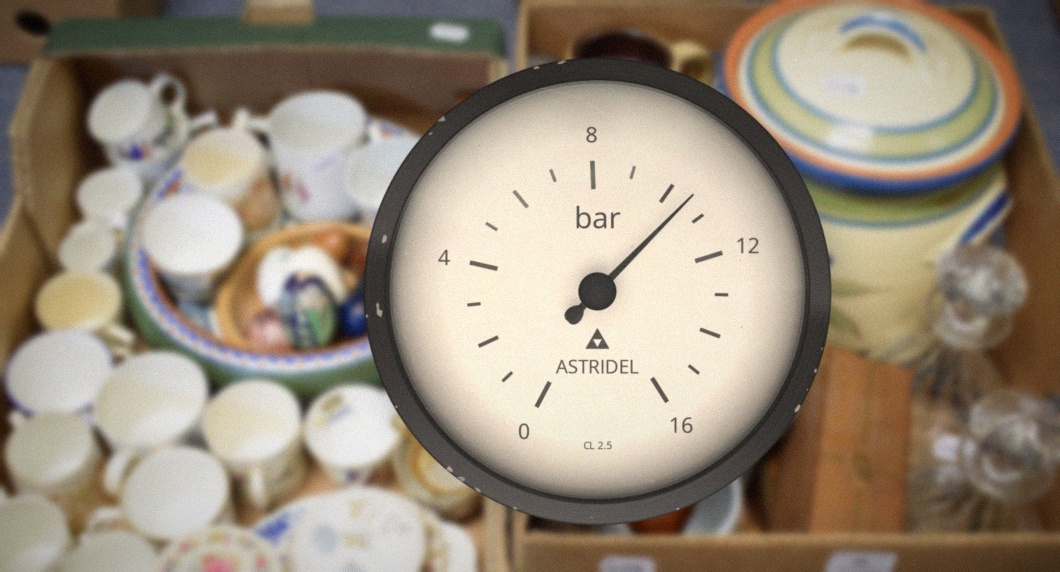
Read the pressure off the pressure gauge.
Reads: 10.5 bar
